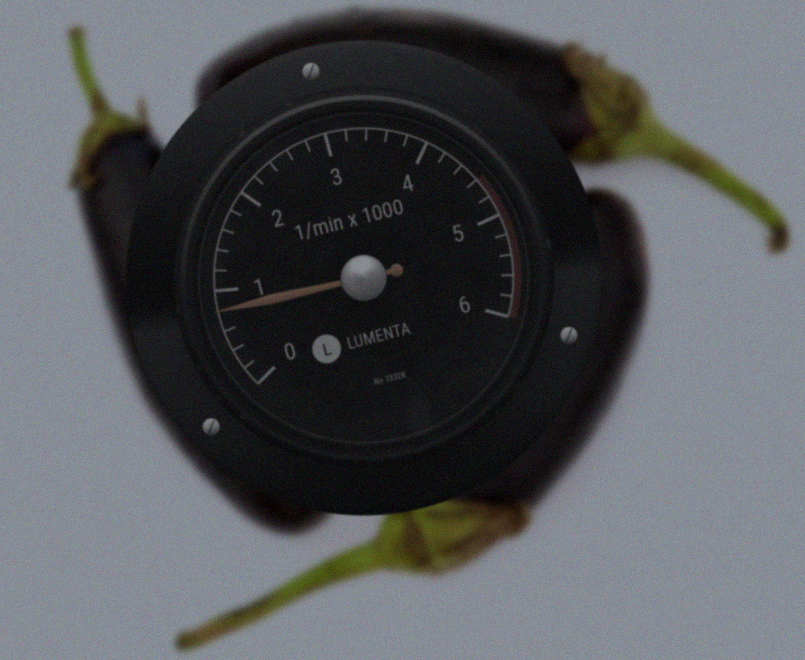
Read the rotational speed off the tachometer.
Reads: 800 rpm
